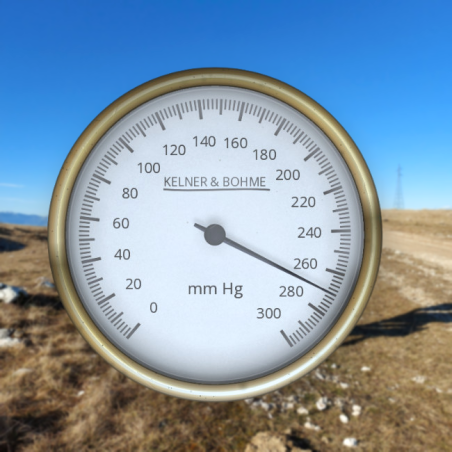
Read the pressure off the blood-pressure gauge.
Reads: 270 mmHg
